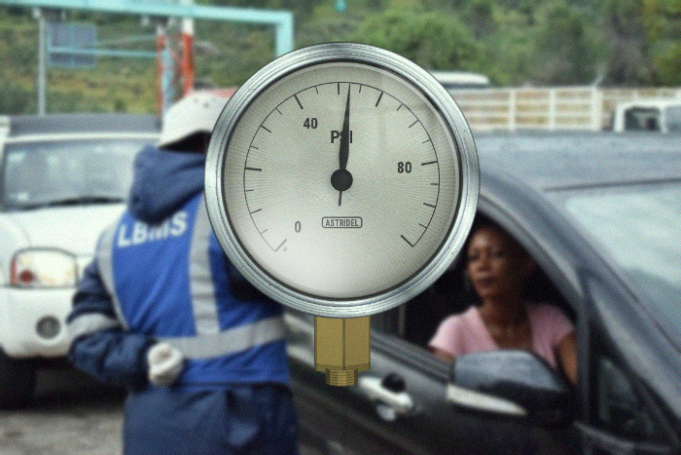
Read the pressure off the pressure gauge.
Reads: 52.5 psi
